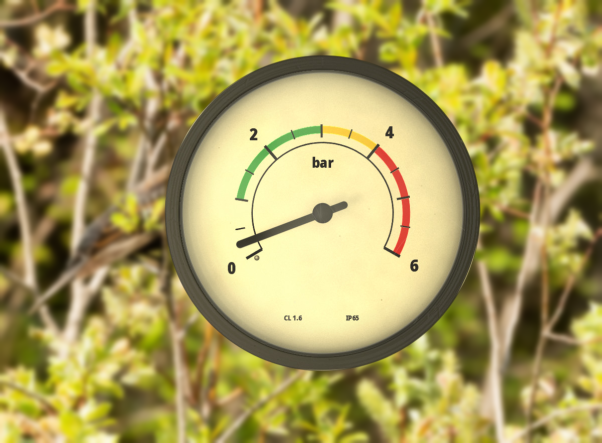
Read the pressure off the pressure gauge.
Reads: 0.25 bar
